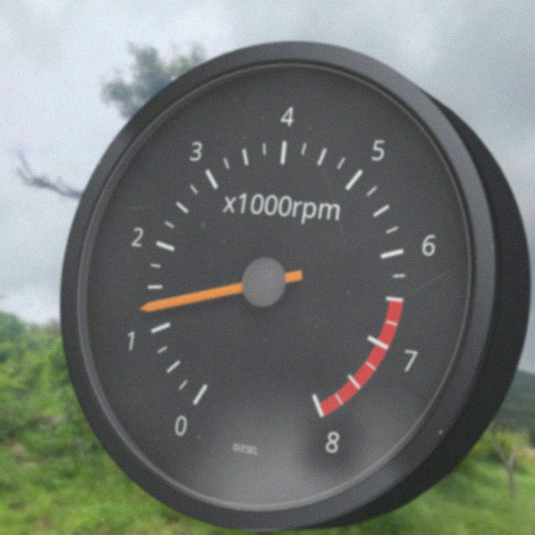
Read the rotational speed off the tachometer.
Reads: 1250 rpm
